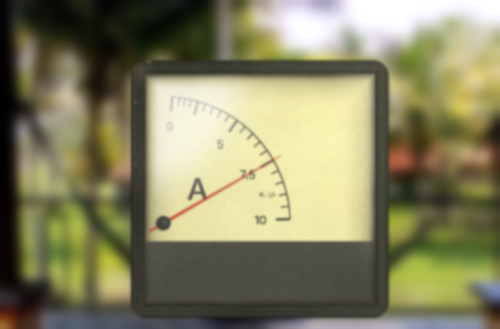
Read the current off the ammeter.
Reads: 7.5 A
